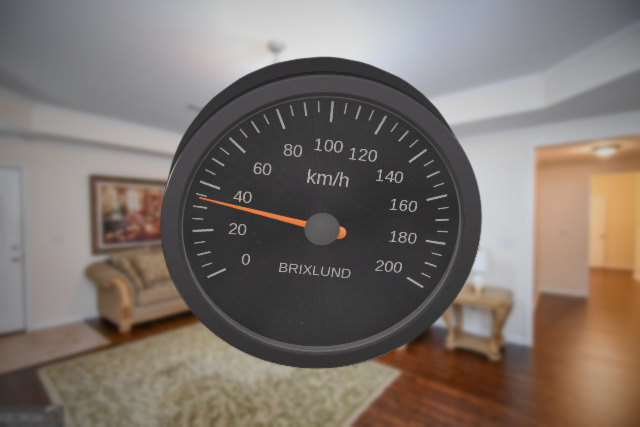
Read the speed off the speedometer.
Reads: 35 km/h
